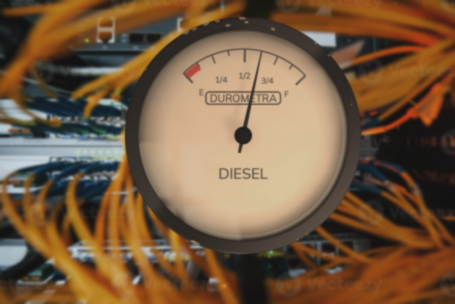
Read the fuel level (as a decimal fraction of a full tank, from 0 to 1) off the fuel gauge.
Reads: 0.625
